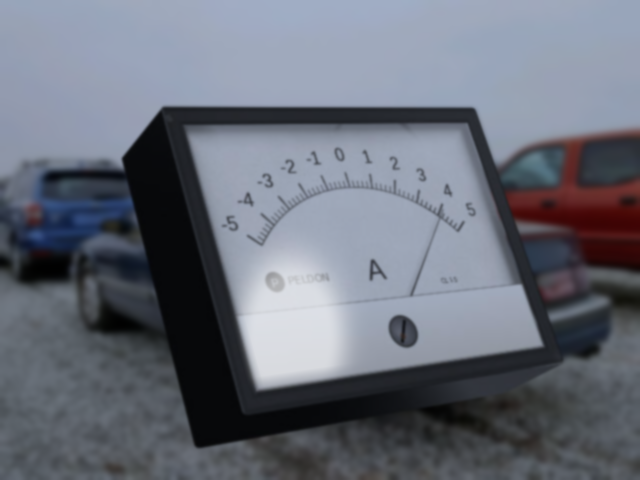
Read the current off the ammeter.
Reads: 4 A
